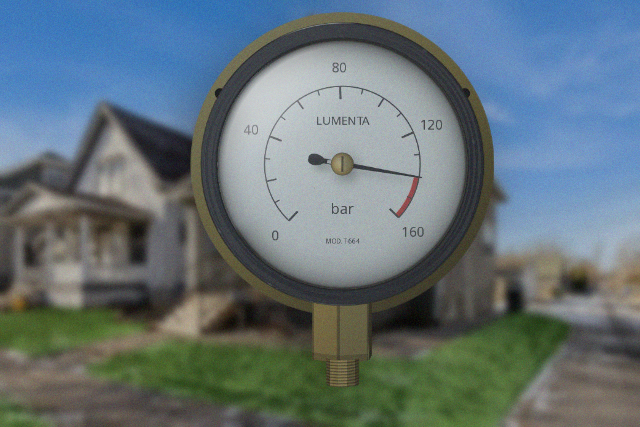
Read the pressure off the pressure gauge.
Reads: 140 bar
